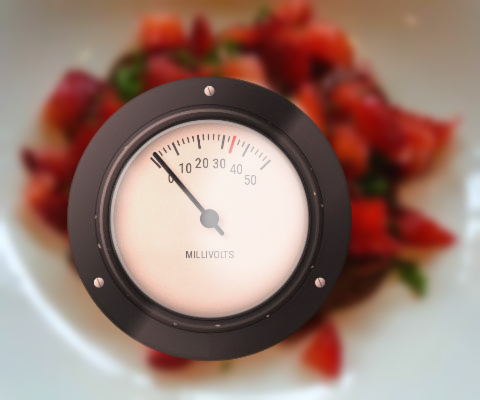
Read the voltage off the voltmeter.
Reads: 2 mV
